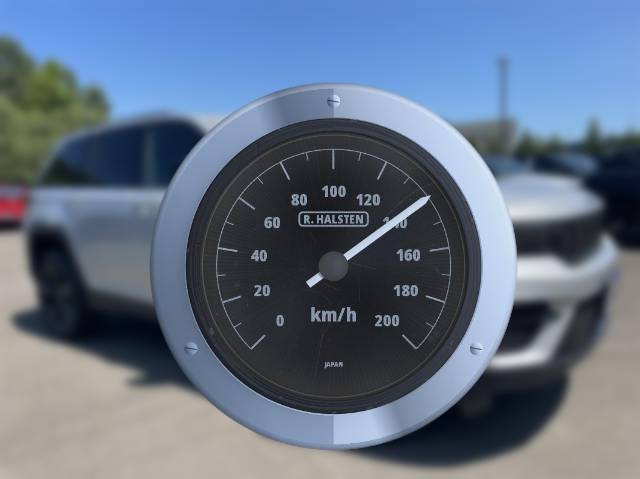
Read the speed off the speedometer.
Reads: 140 km/h
